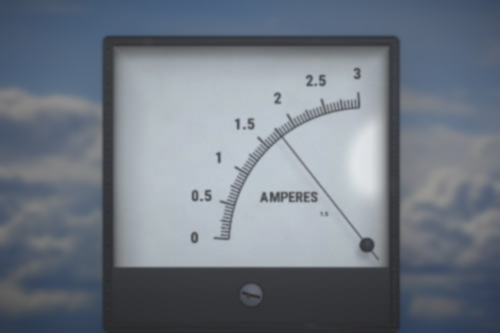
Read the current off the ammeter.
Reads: 1.75 A
